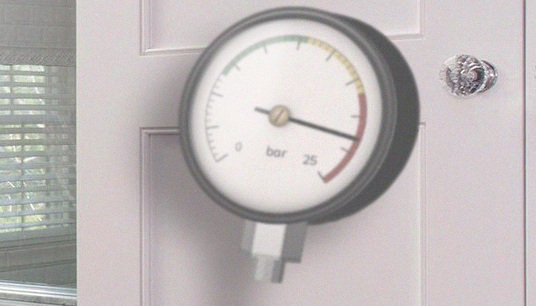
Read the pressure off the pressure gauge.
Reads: 21.5 bar
